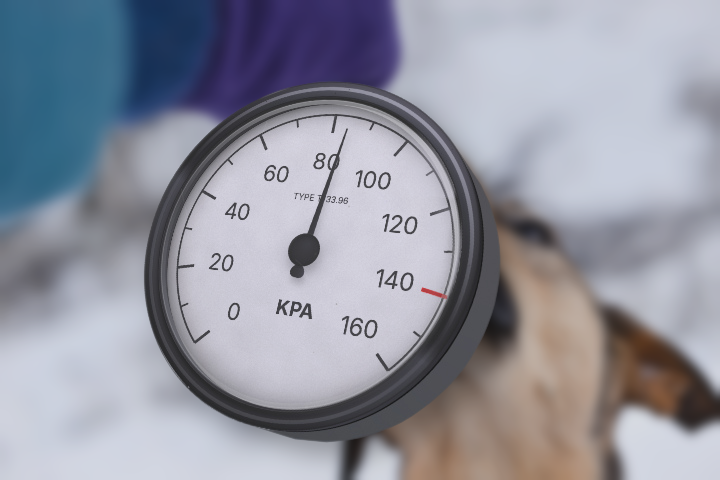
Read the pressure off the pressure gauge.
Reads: 85 kPa
